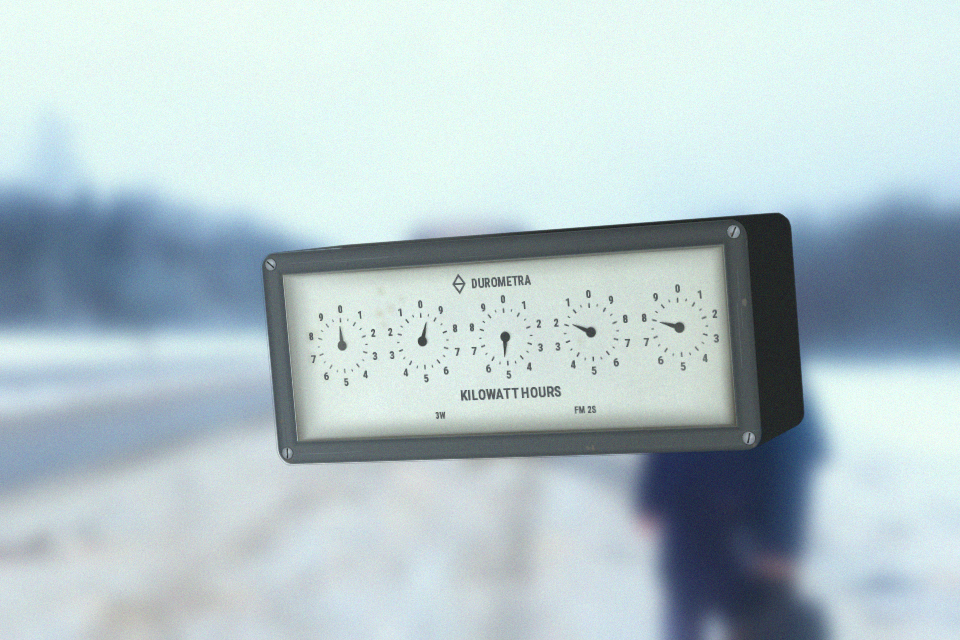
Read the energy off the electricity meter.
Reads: 99518 kWh
